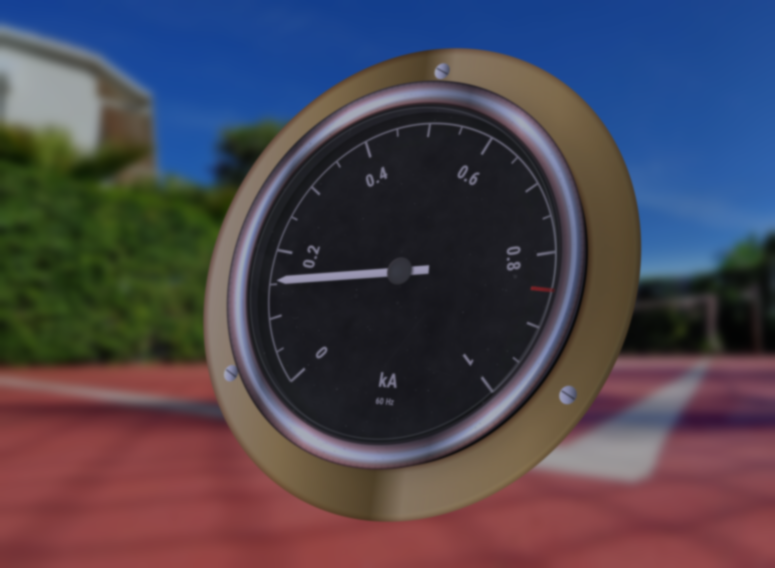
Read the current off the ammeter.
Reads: 0.15 kA
